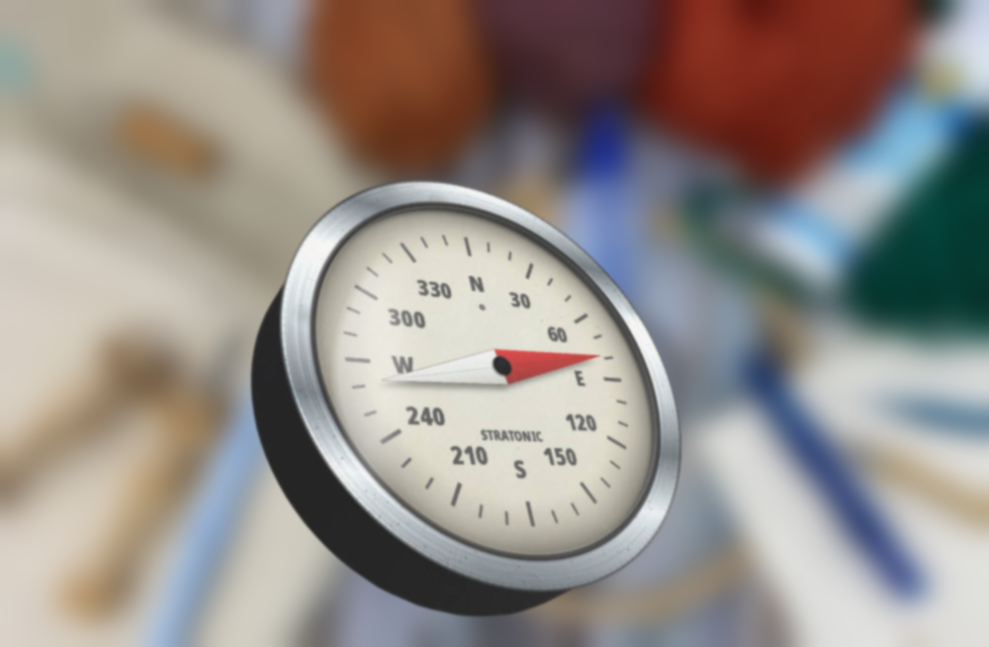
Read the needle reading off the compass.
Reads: 80 °
